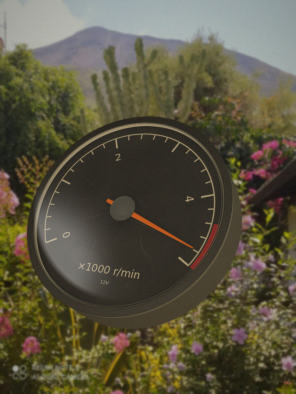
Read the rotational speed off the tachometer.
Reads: 4800 rpm
